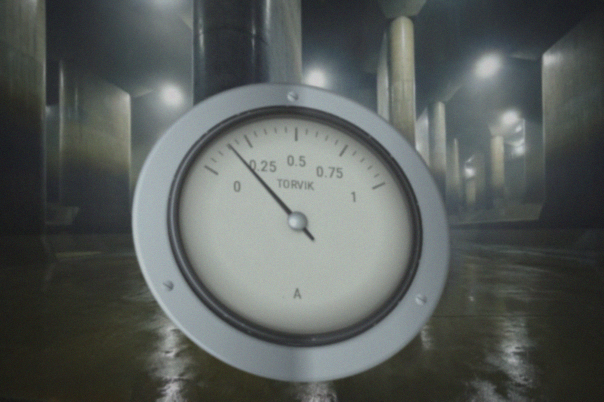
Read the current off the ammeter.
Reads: 0.15 A
